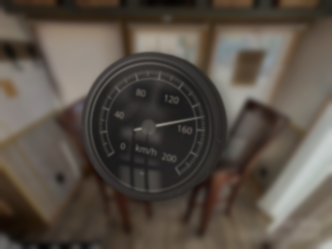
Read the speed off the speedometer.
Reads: 150 km/h
